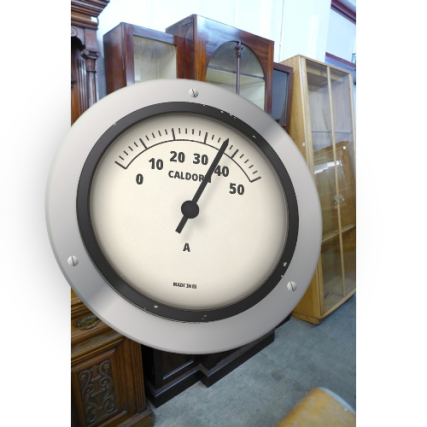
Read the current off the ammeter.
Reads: 36 A
